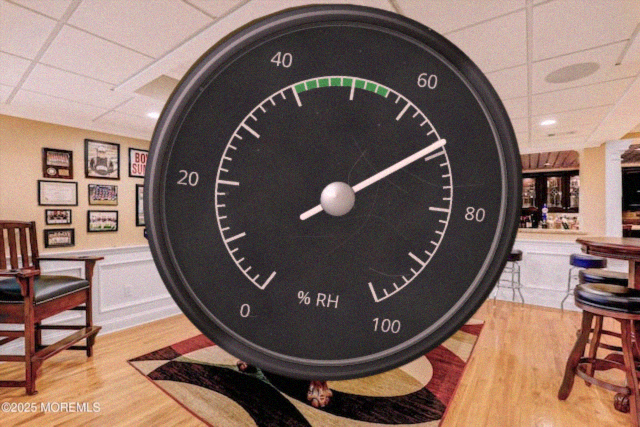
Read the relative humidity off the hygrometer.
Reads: 68 %
